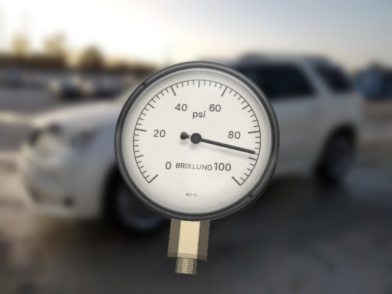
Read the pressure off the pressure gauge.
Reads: 88 psi
